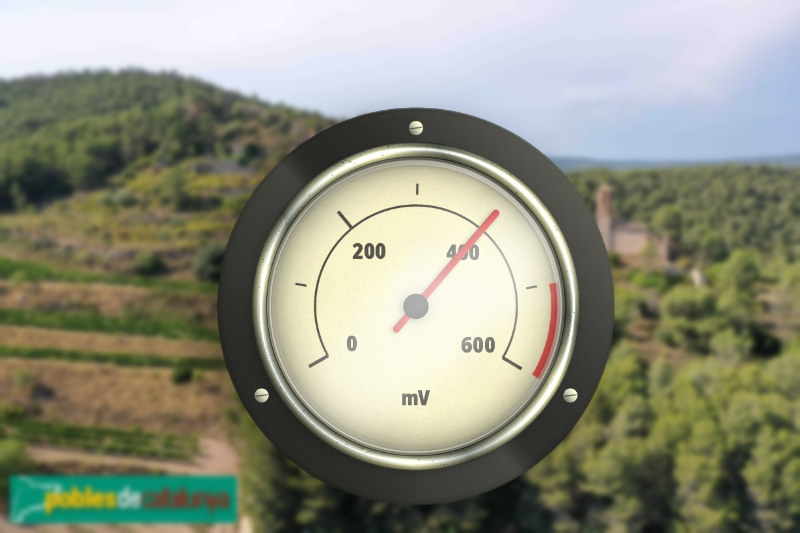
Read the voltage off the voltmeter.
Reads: 400 mV
